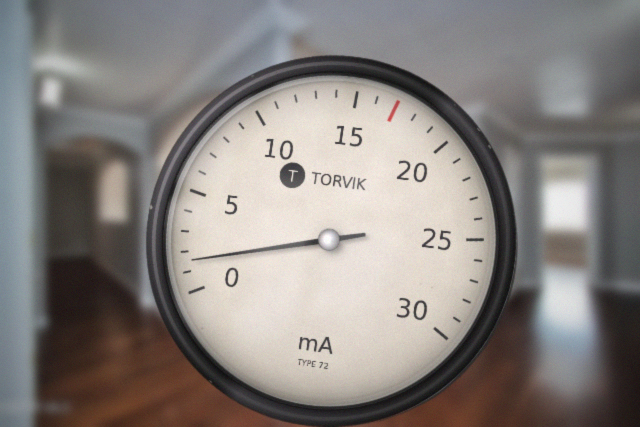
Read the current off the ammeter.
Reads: 1.5 mA
